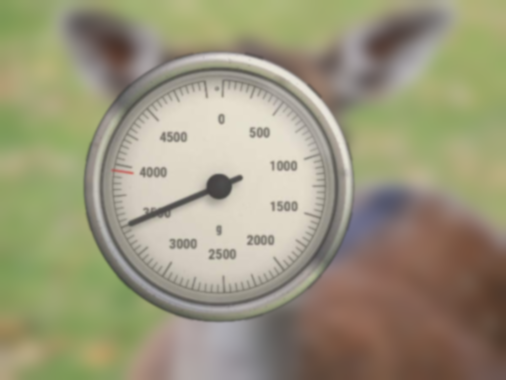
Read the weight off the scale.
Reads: 3500 g
